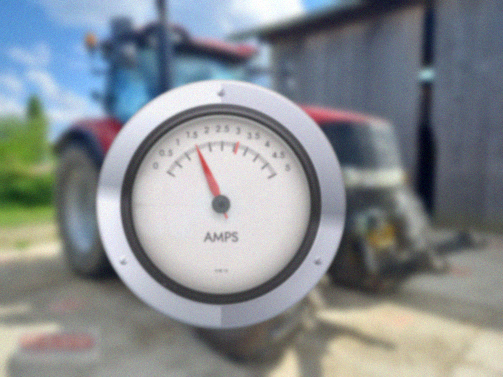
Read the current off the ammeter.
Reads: 1.5 A
